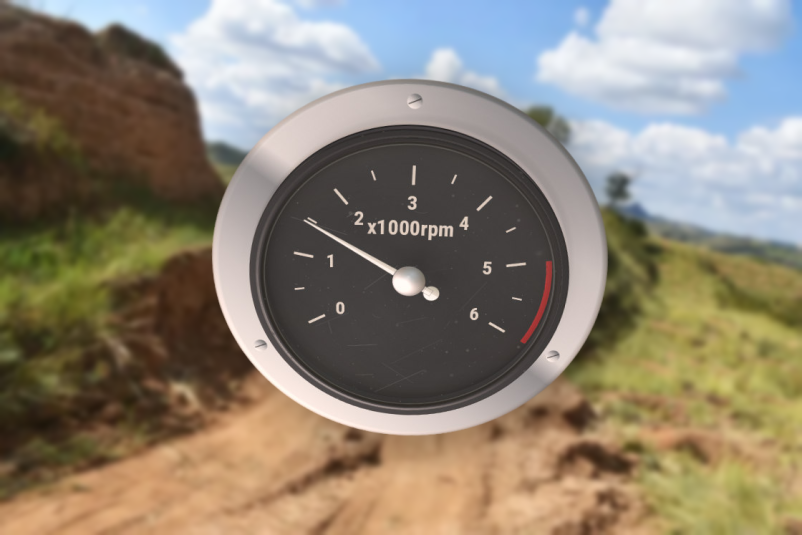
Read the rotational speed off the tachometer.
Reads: 1500 rpm
